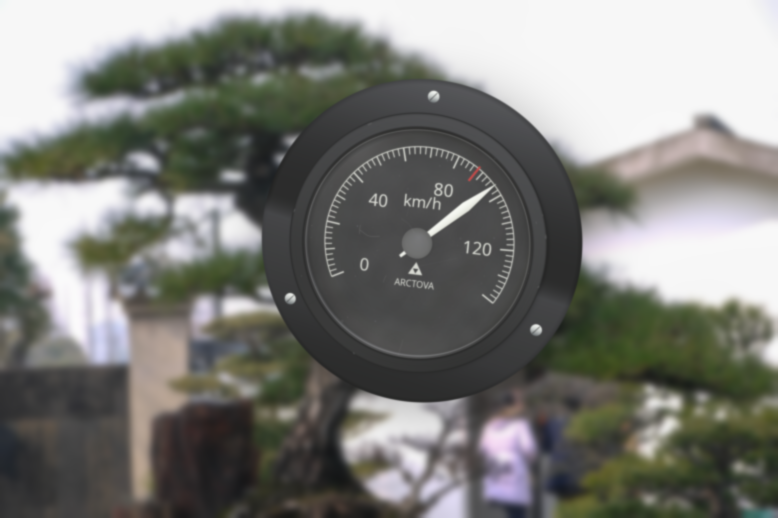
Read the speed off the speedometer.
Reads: 96 km/h
